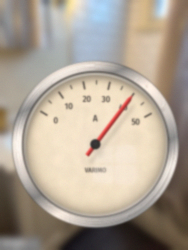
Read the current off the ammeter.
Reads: 40 A
